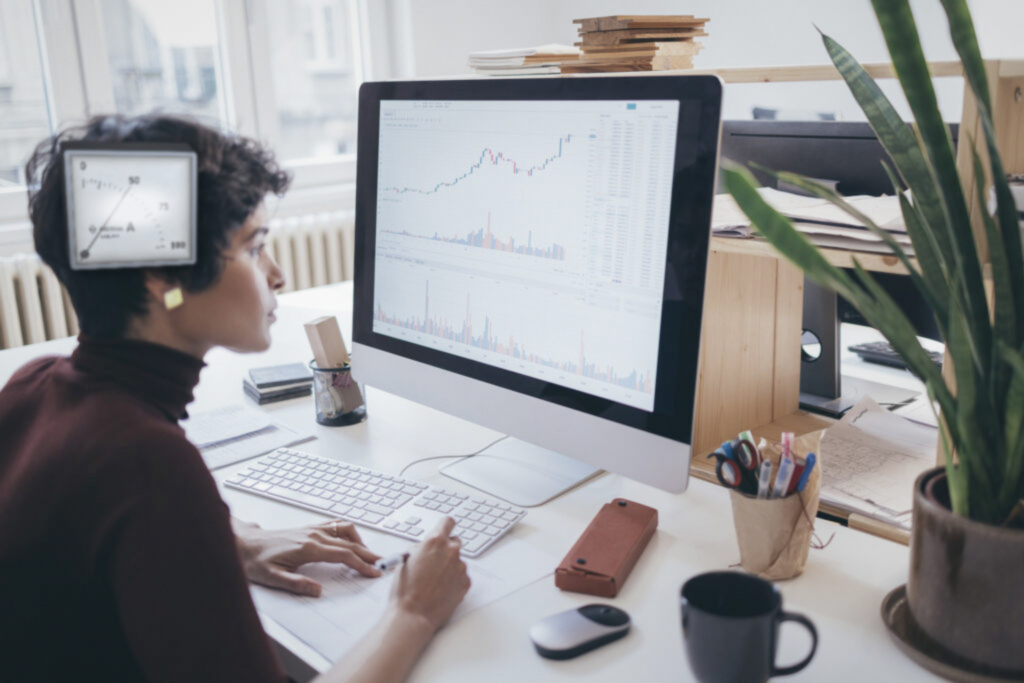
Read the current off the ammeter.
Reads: 50 A
